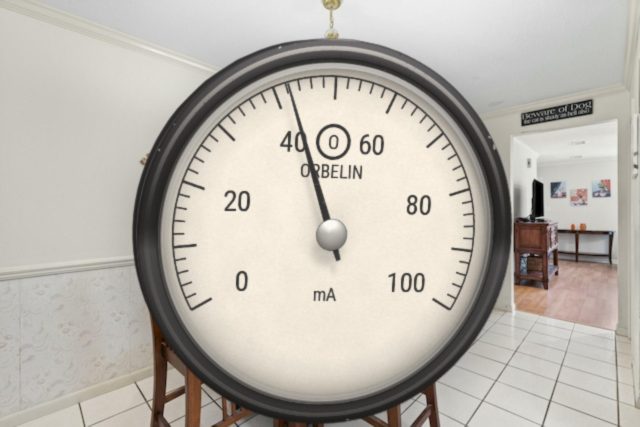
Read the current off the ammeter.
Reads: 42 mA
